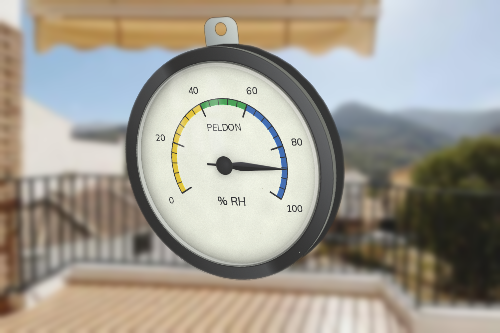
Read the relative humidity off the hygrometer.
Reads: 88 %
